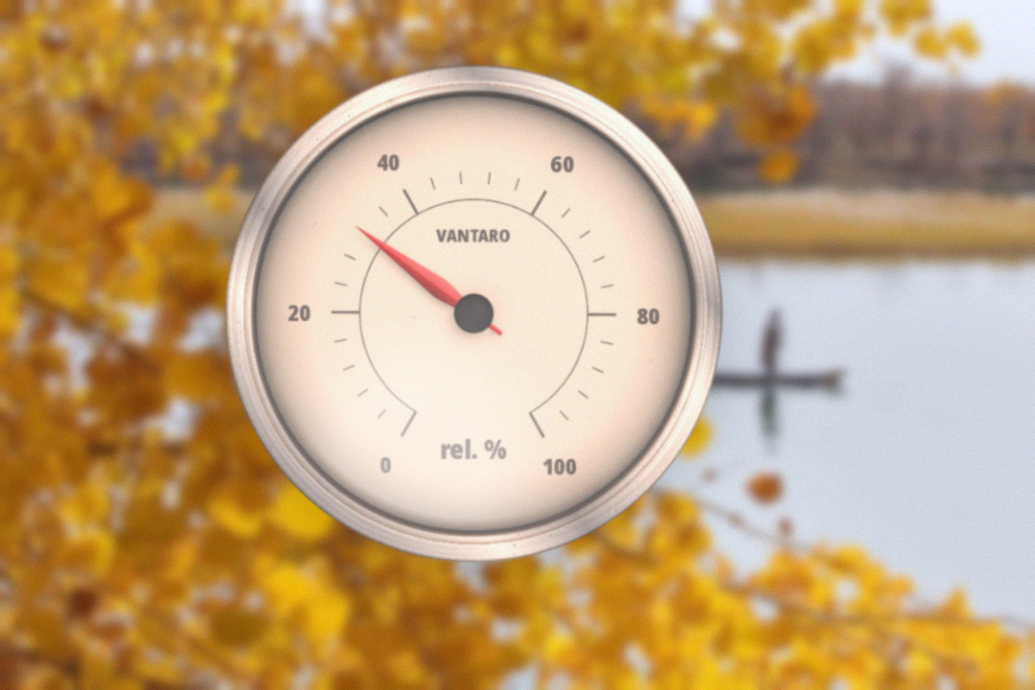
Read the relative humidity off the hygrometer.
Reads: 32 %
